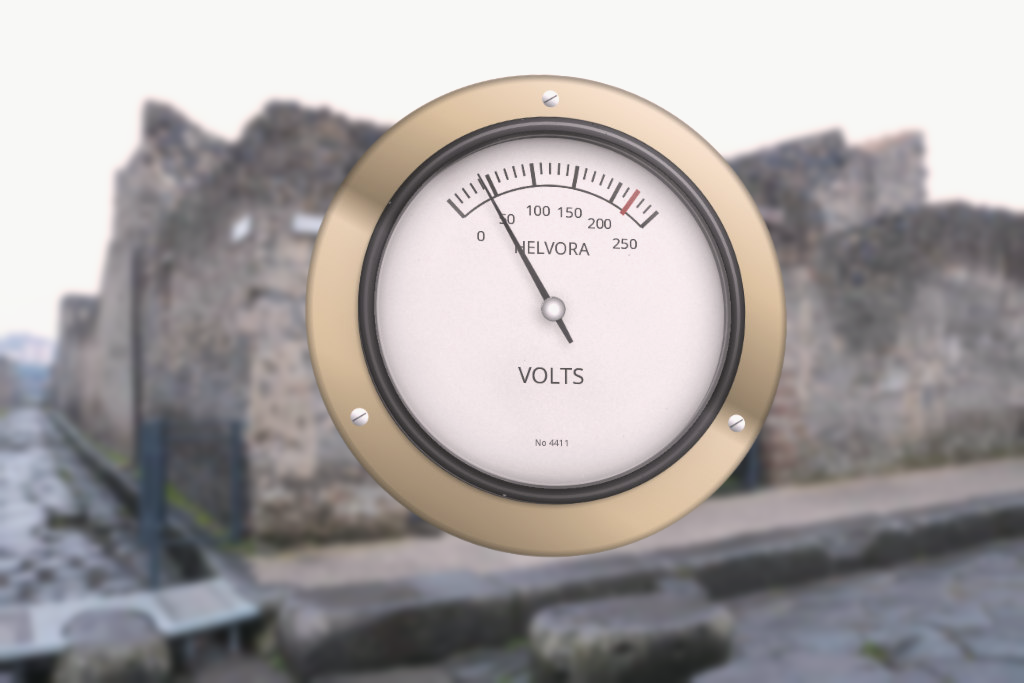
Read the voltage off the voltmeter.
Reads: 40 V
